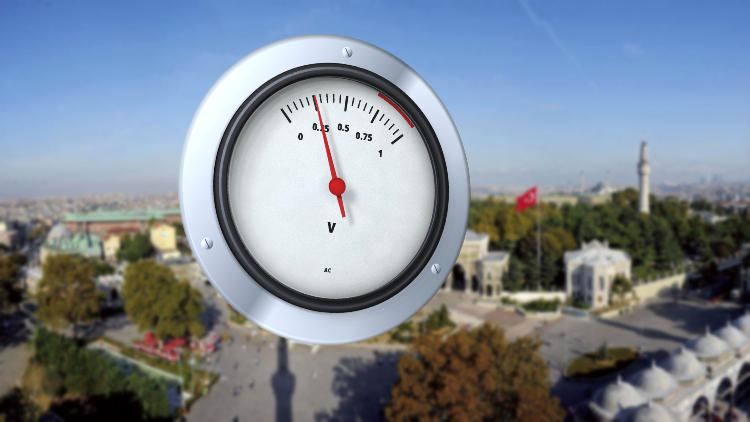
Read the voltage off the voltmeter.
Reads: 0.25 V
